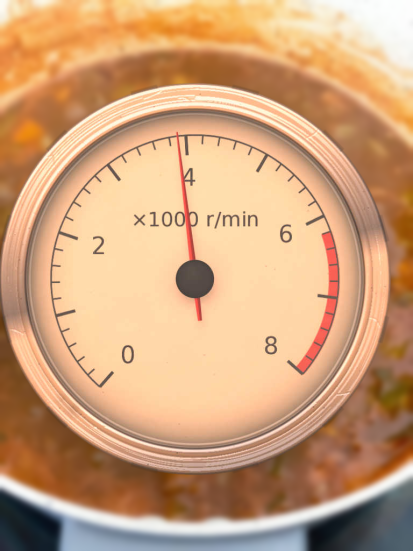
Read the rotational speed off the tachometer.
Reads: 3900 rpm
